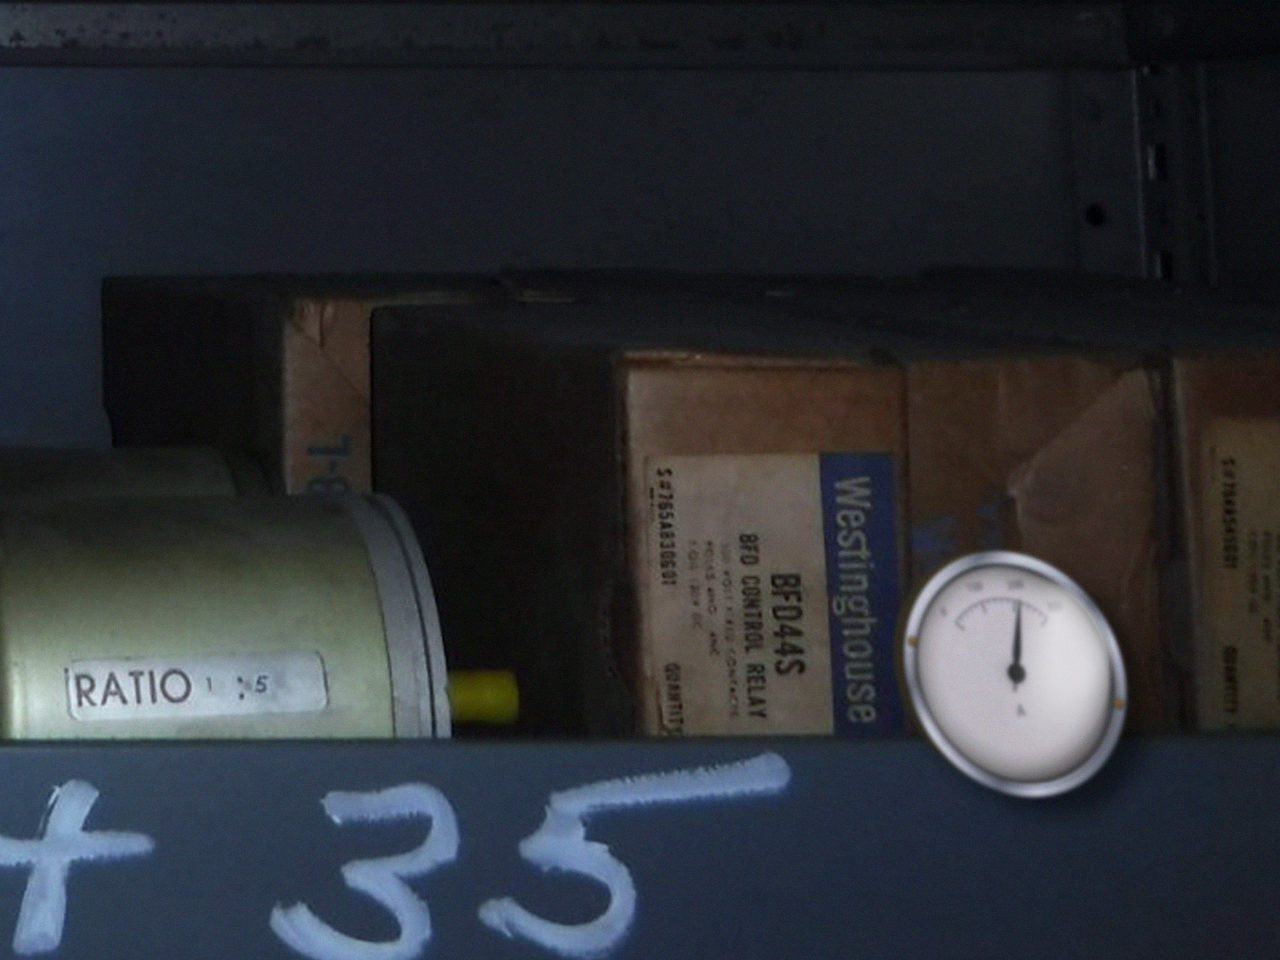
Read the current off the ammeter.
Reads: 200 A
